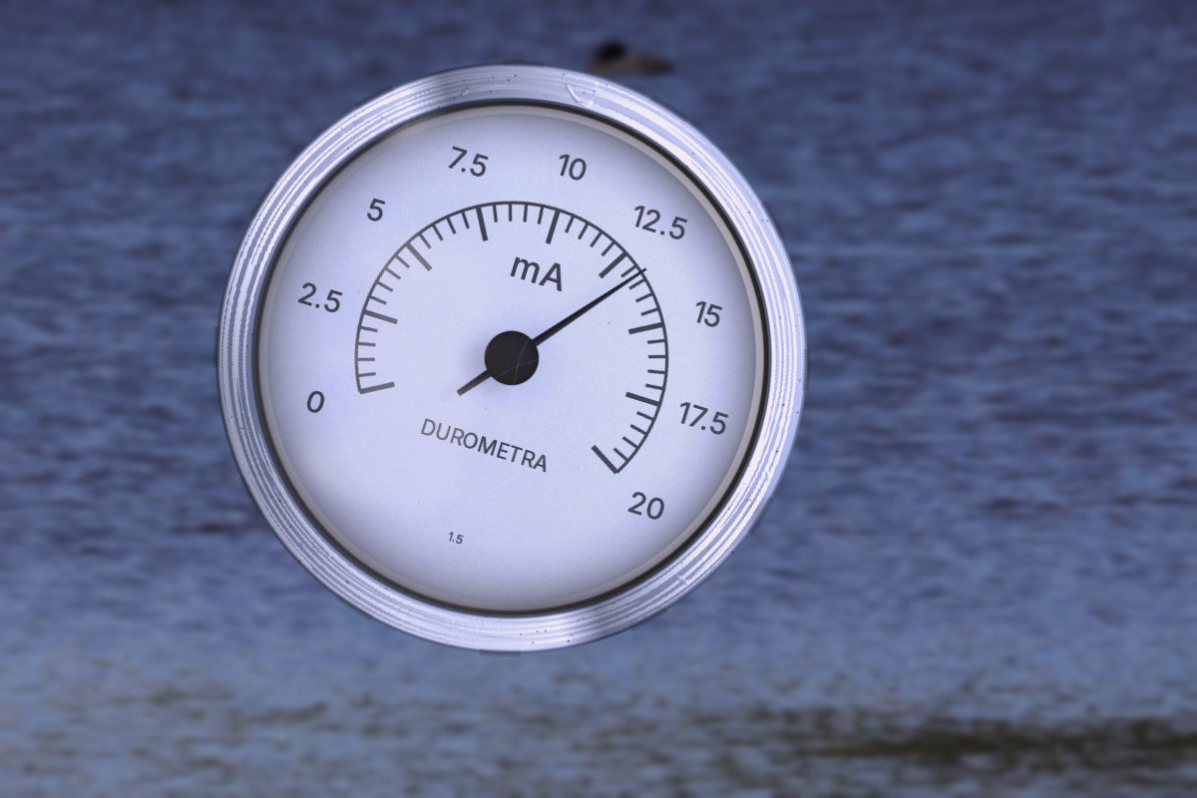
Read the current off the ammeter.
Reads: 13.25 mA
